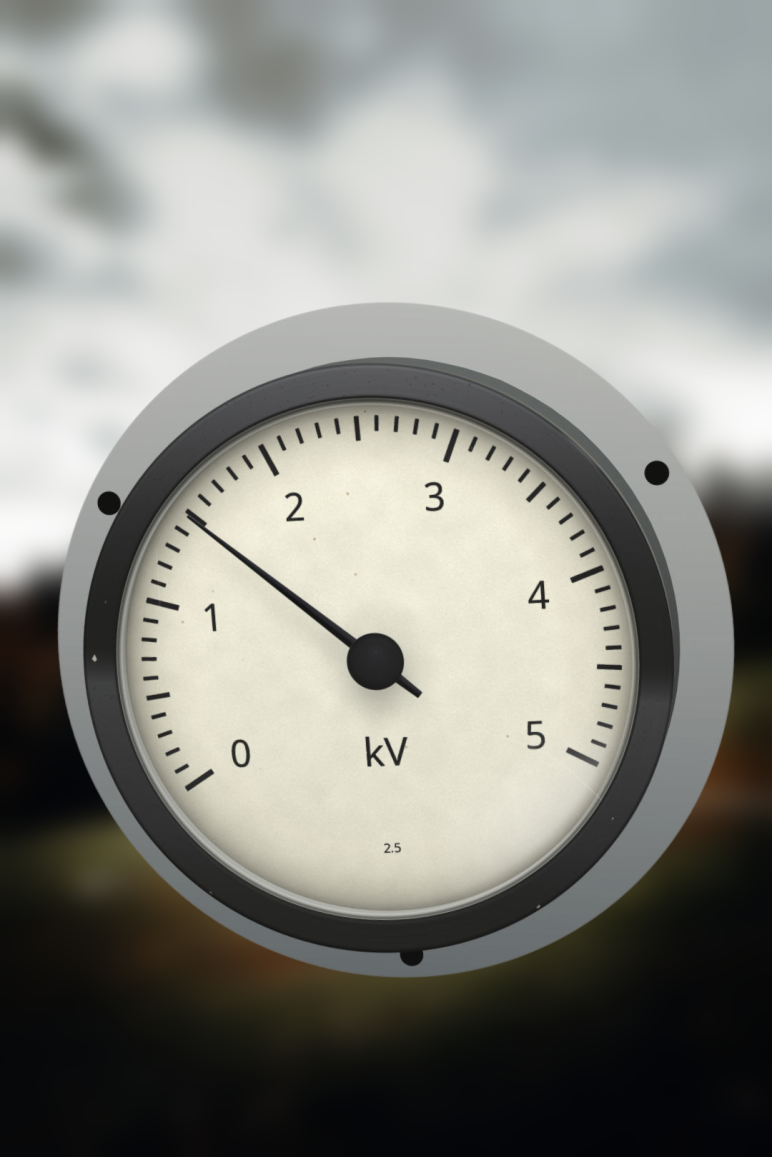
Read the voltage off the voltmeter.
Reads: 1.5 kV
